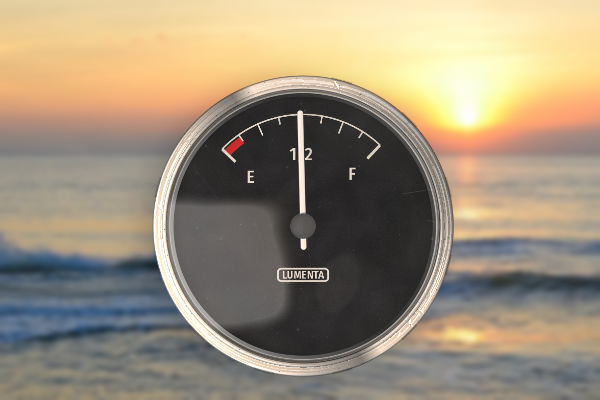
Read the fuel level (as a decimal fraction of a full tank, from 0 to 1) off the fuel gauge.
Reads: 0.5
